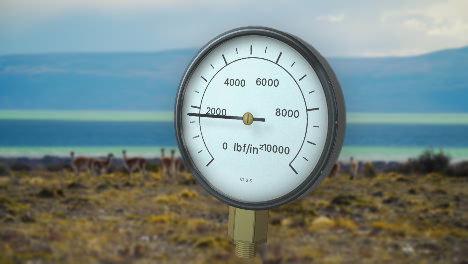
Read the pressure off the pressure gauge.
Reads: 1750 psi
